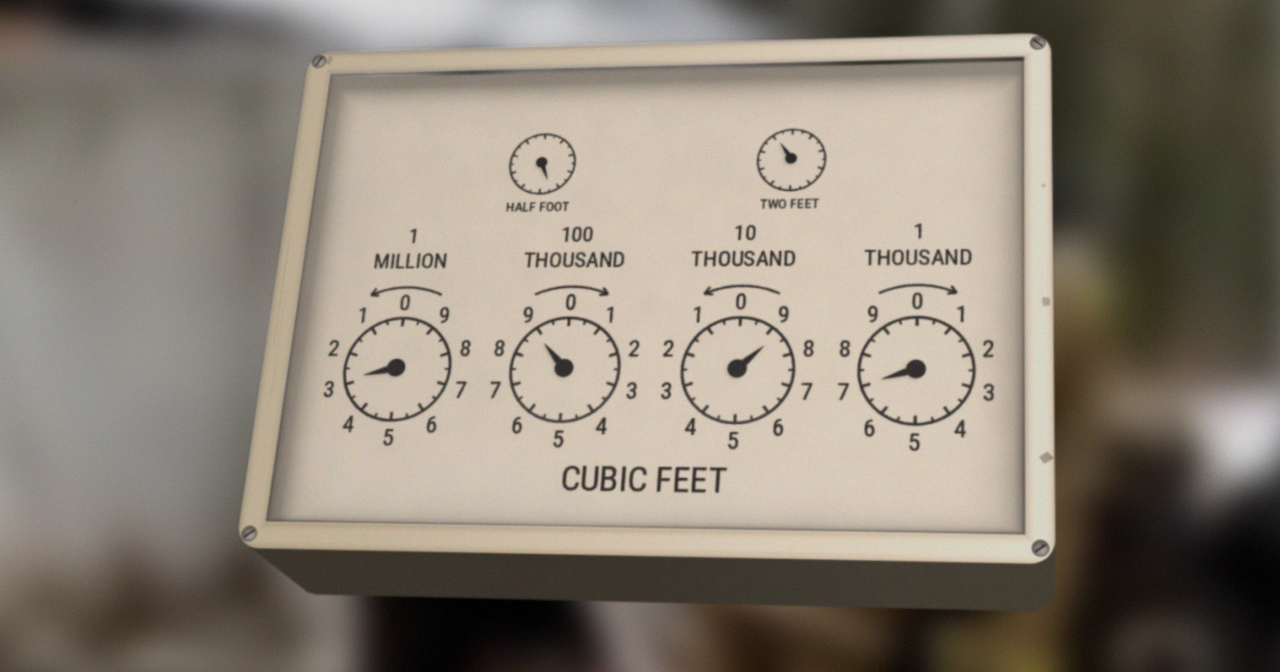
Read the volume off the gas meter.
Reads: 288700 ft³
